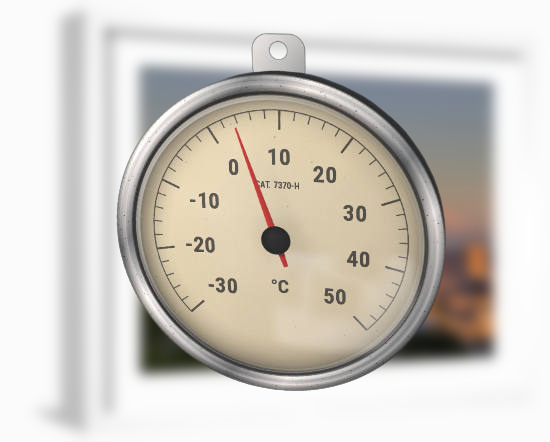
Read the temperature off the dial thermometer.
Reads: 4 °C
